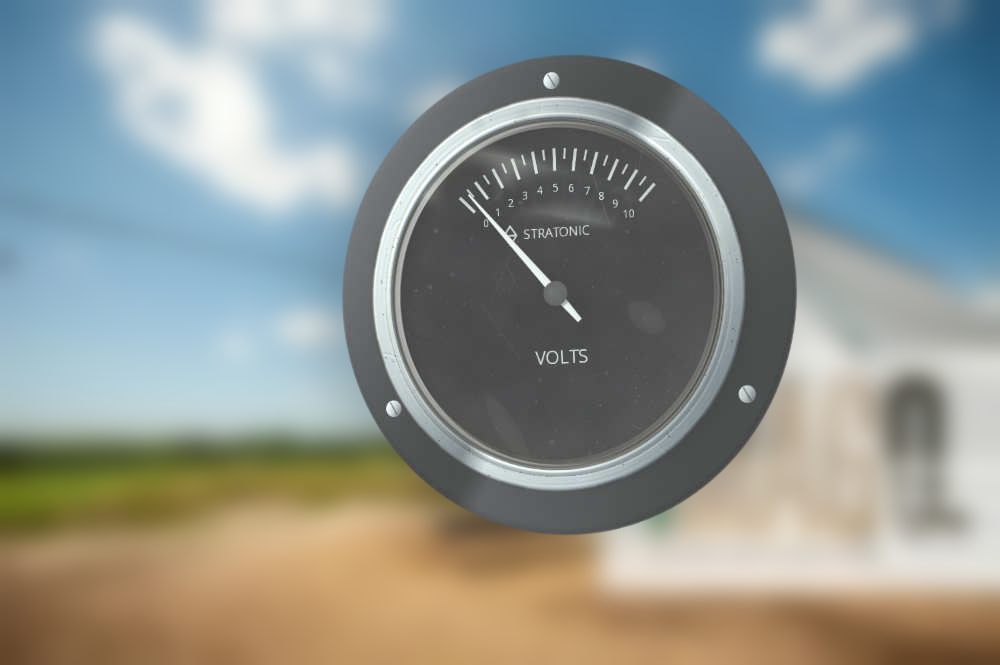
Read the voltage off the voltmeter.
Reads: 0.5 V
